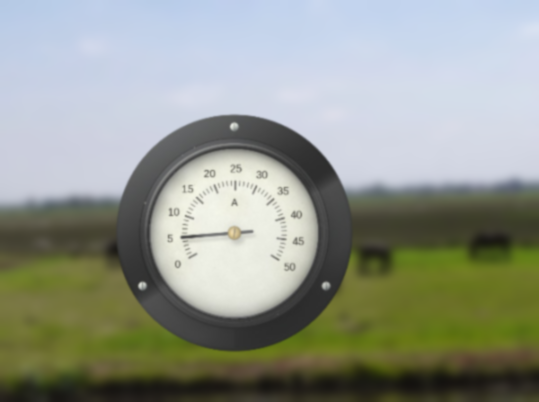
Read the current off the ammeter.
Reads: 5 A
